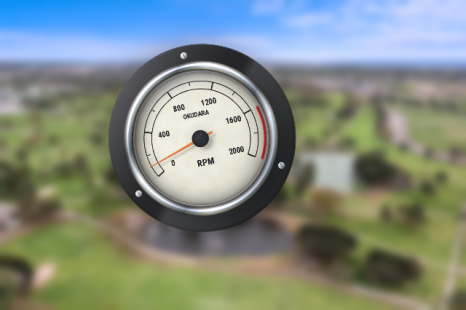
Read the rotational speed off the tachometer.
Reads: 100 rpm
